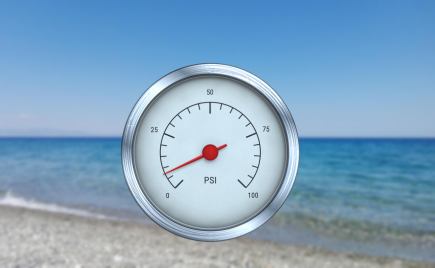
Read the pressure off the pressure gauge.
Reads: 7.5 psi
